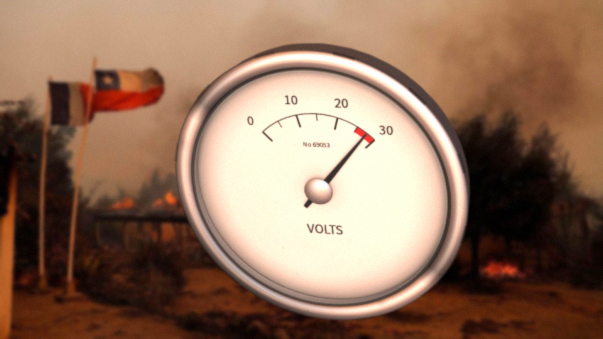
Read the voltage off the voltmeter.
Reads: 27.5 V
